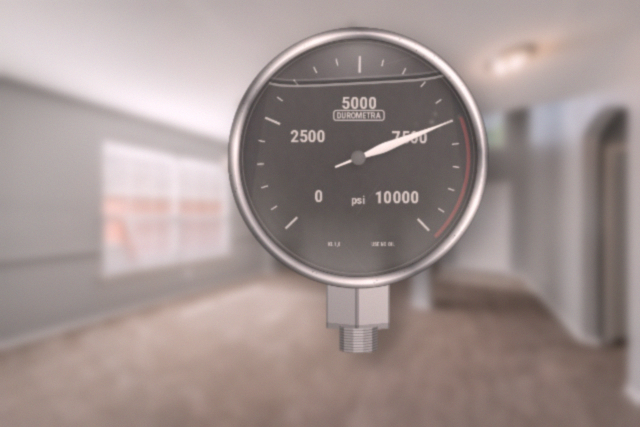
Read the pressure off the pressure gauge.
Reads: 7500 psi
